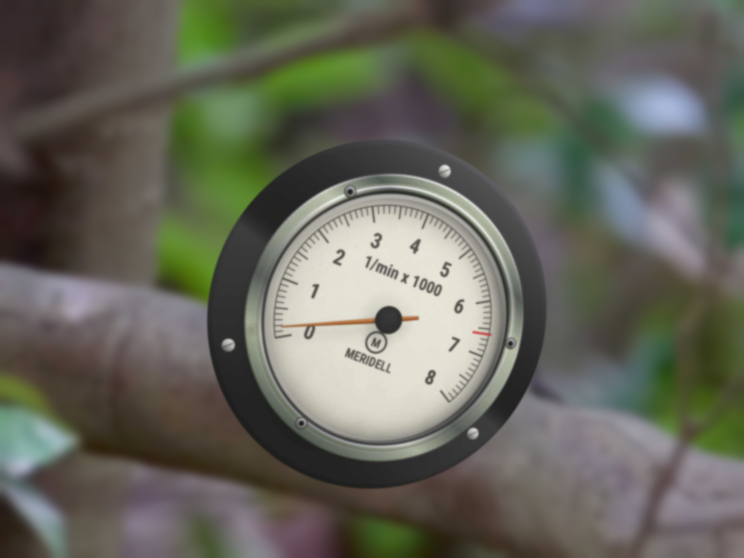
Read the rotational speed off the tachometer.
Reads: 200 rpm
